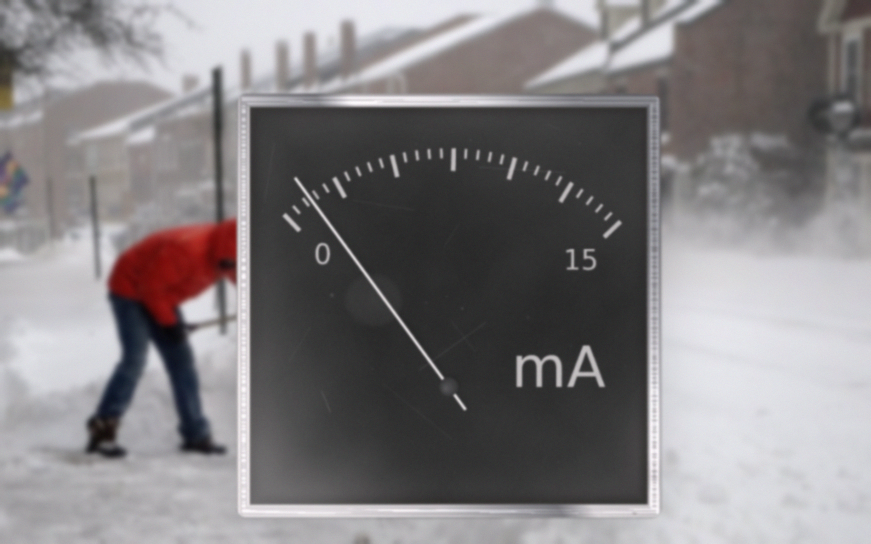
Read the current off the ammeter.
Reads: 1.25 mA
